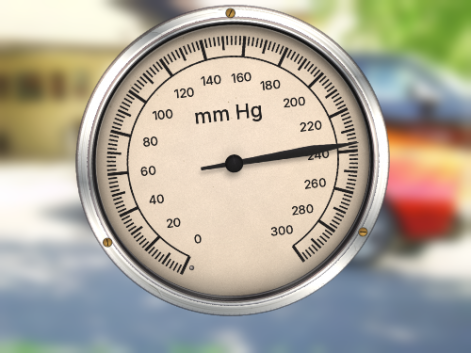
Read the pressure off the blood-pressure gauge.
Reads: 236 mmHg
